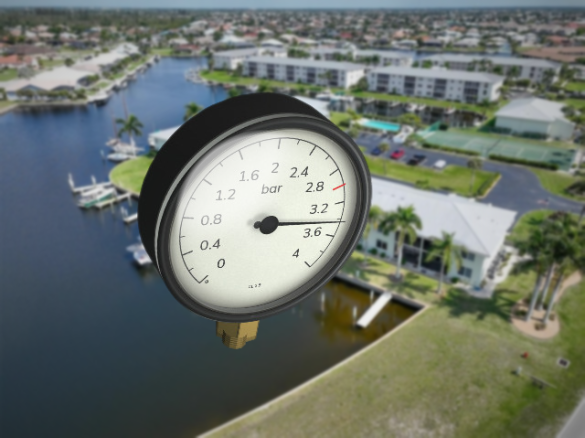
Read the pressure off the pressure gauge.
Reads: 3.4 bar
